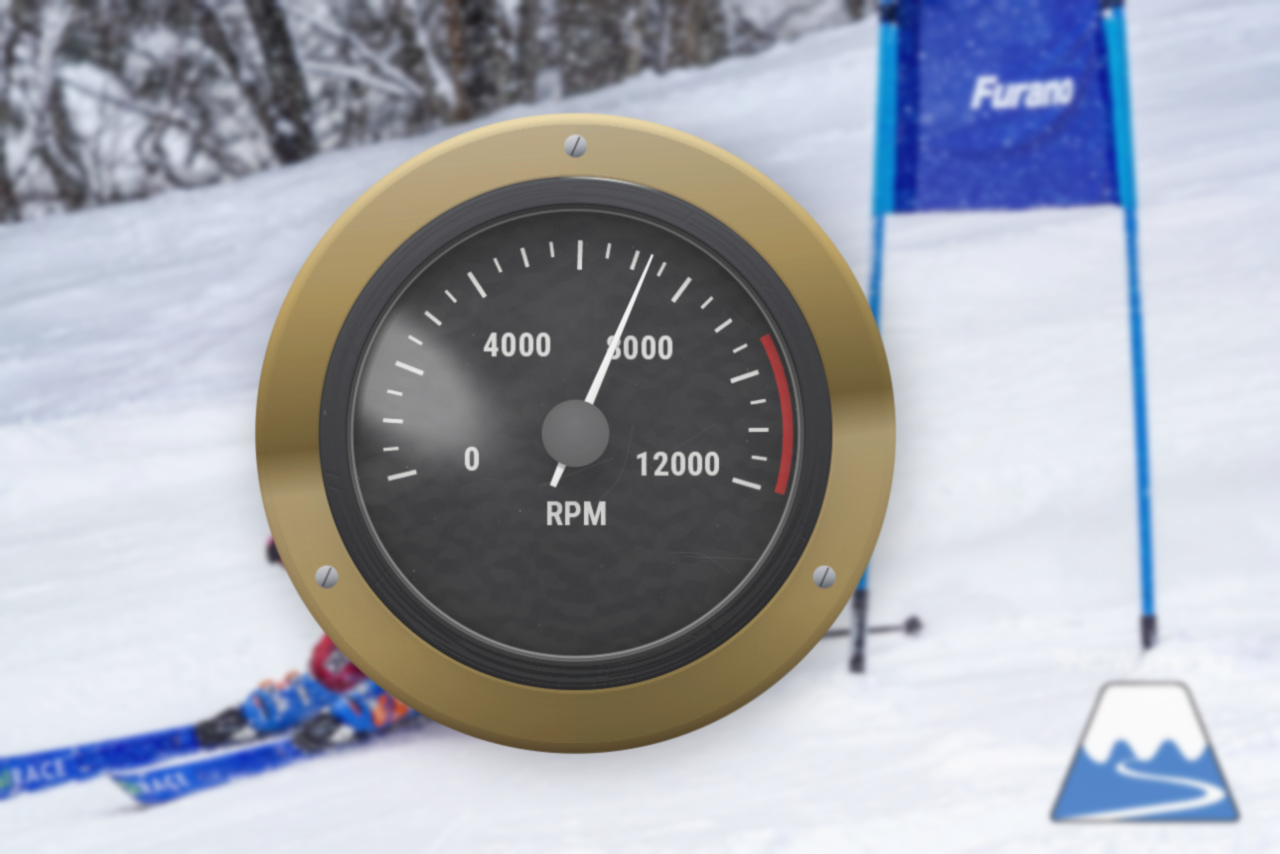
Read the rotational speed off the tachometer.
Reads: 7250 rpm
